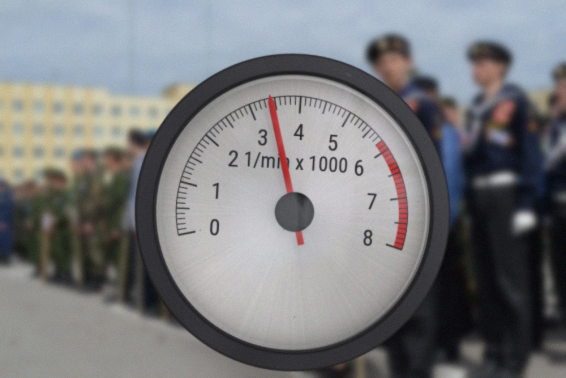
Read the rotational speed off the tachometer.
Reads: 3400 rpm
